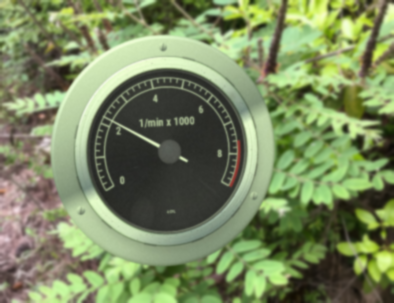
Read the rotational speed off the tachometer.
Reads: 2200 rpm
